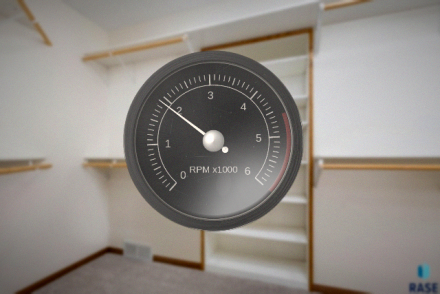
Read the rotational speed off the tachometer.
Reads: 1900 rpm
